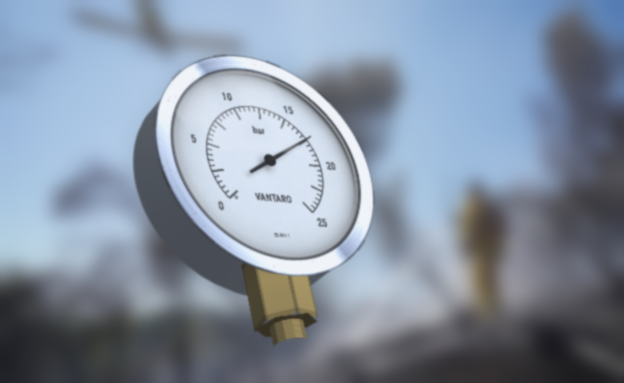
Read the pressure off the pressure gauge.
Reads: 17.5 bar
